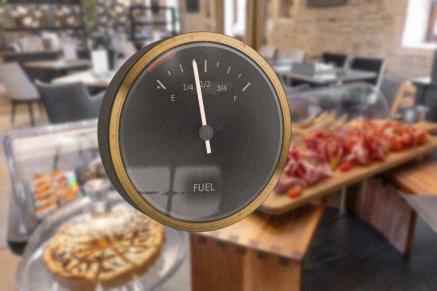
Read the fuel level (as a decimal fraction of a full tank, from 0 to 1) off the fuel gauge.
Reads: 0.375
